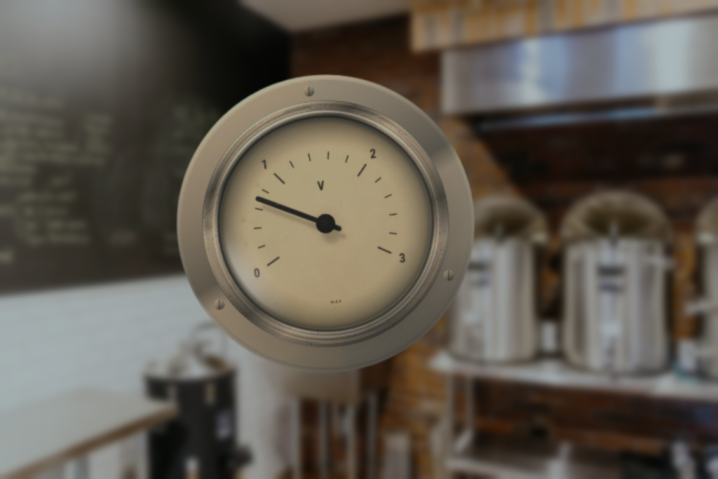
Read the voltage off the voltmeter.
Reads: 0.7 V
